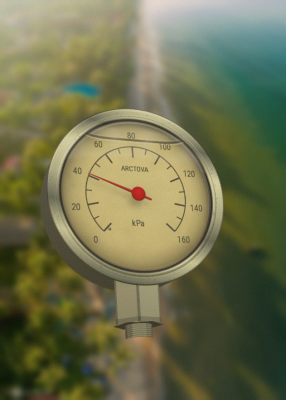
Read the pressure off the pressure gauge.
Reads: 40 kPa
